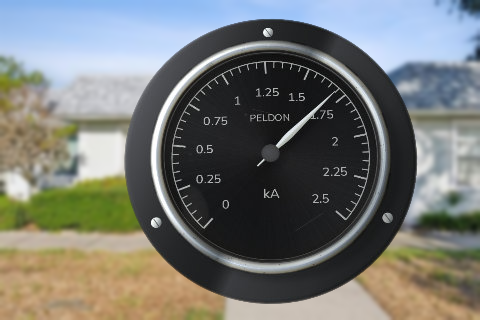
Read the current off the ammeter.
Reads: 1.7 kA
